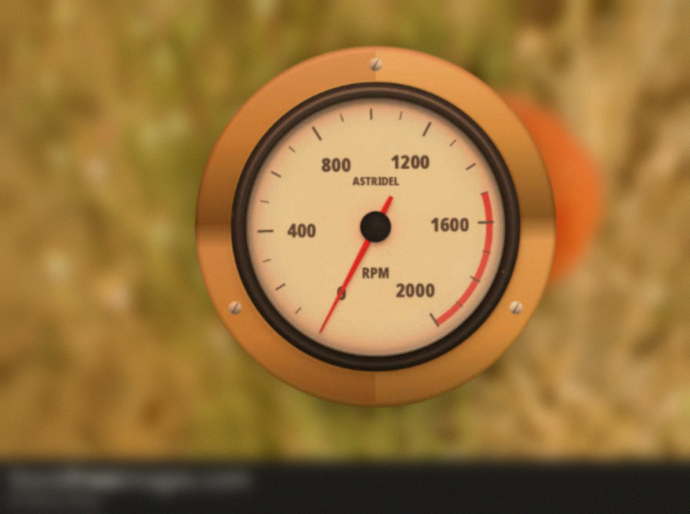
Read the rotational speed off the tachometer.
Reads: 0 rpm
